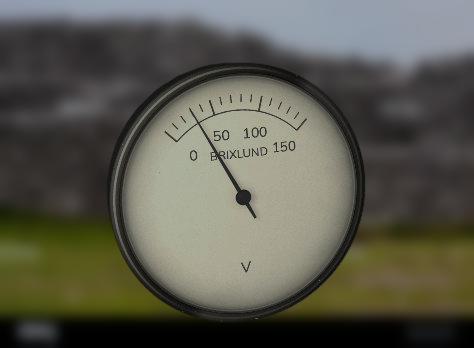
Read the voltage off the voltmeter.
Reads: 30 V
